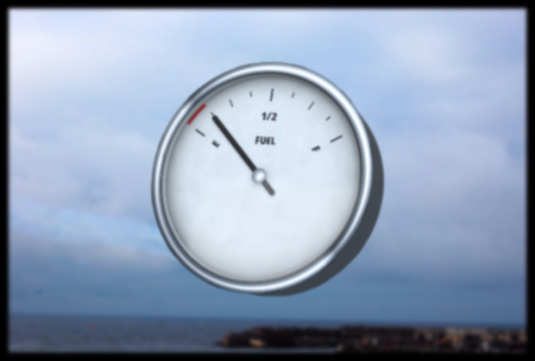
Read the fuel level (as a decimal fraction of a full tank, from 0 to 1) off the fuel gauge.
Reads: 0.125
